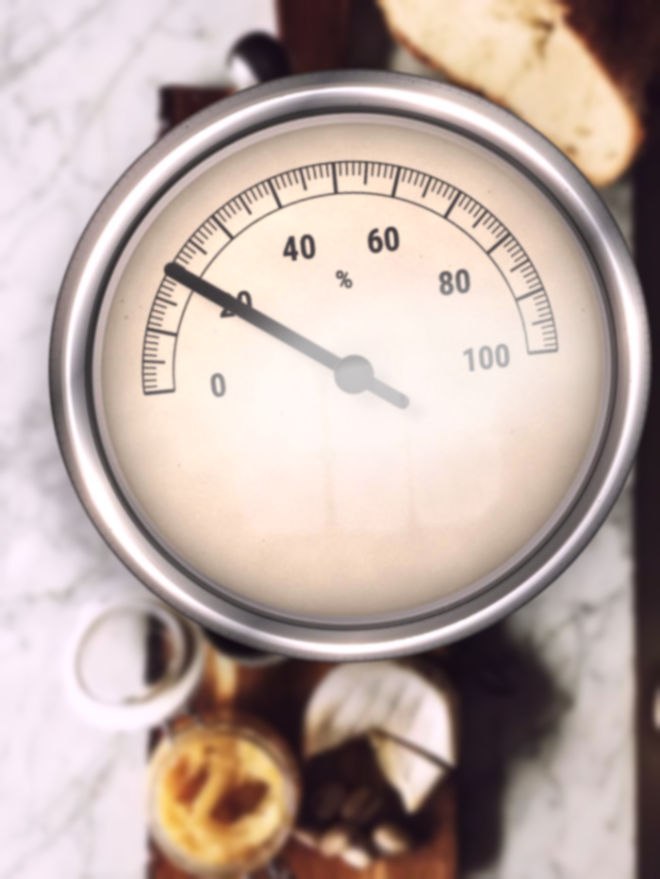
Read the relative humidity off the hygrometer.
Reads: 20 %
